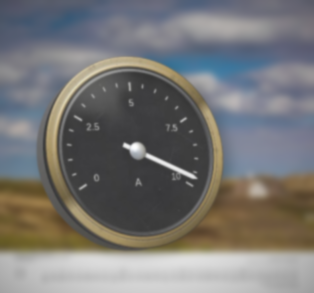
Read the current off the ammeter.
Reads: 9.75 A
